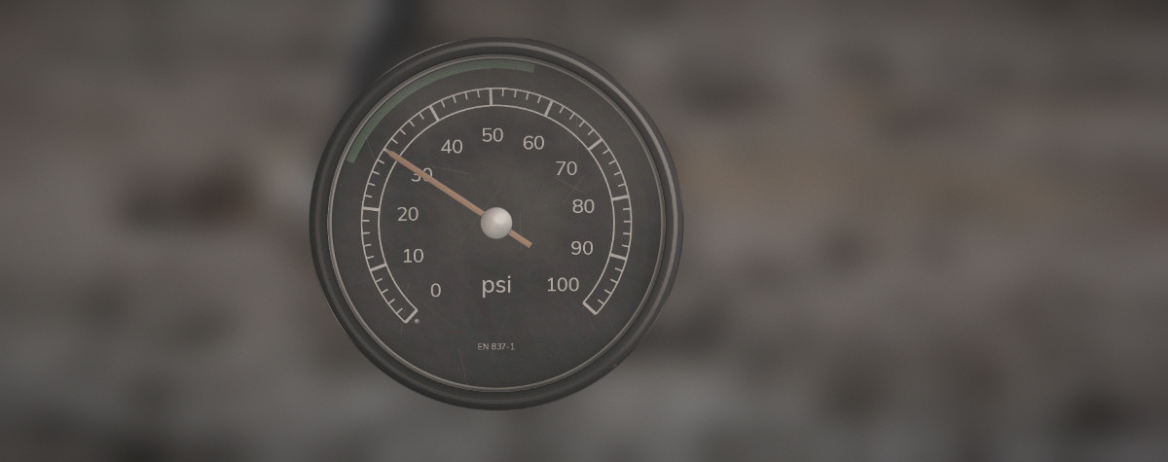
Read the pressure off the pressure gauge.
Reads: 30 psi
